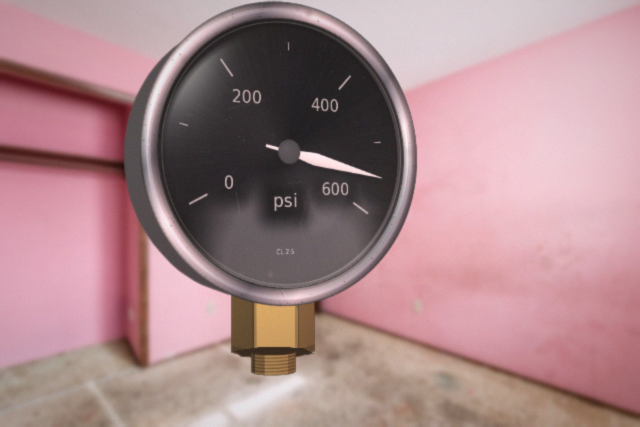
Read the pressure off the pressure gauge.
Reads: 550 psi
